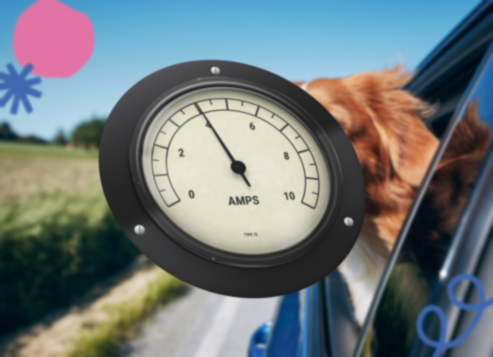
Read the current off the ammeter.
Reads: 4 A
